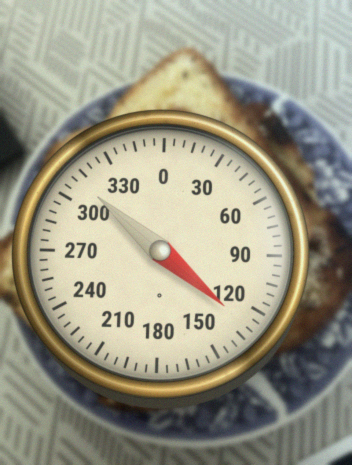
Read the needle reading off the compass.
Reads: 130 °
